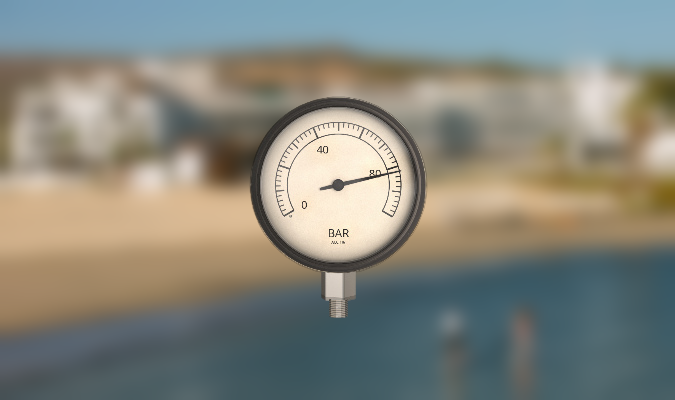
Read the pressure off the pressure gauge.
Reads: 82 bar
